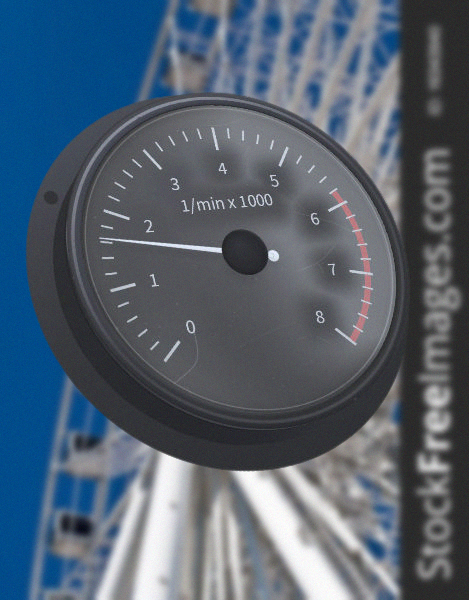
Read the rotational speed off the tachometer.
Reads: 1600 rpm
